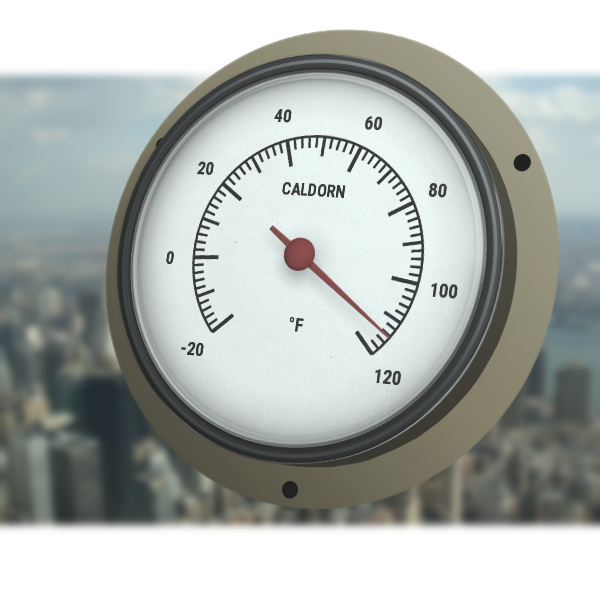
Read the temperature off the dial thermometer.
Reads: 114 °F
